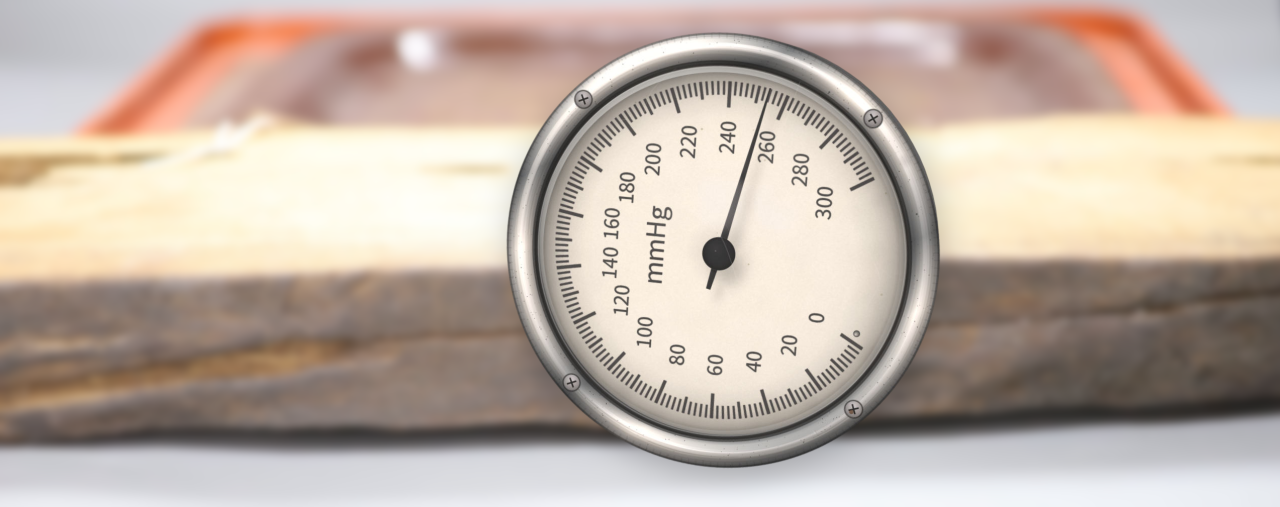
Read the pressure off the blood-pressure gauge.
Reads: 254 mmHg
